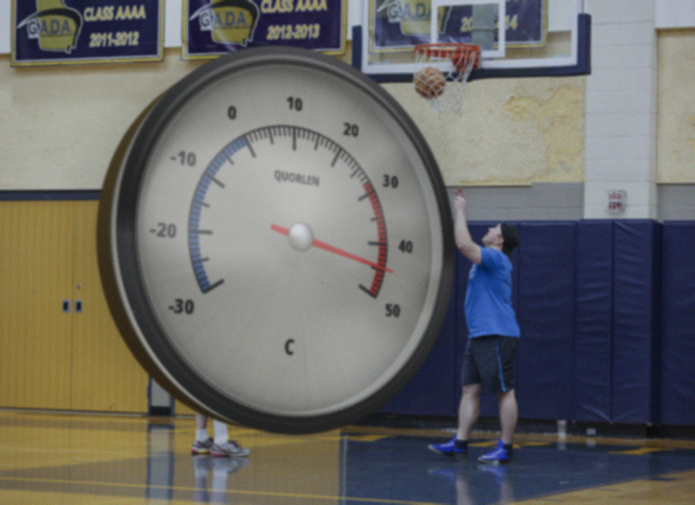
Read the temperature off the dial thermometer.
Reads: 45 °C
